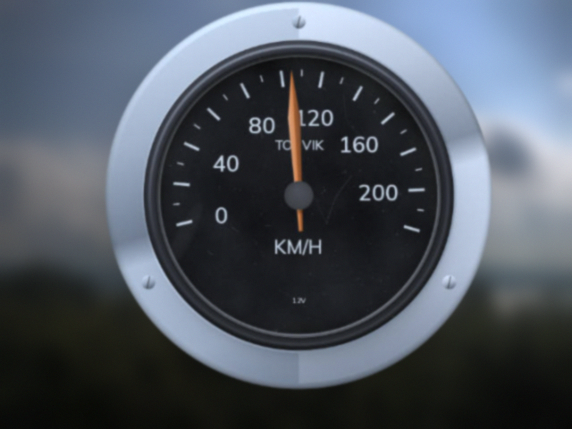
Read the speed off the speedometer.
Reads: 105 km/h
